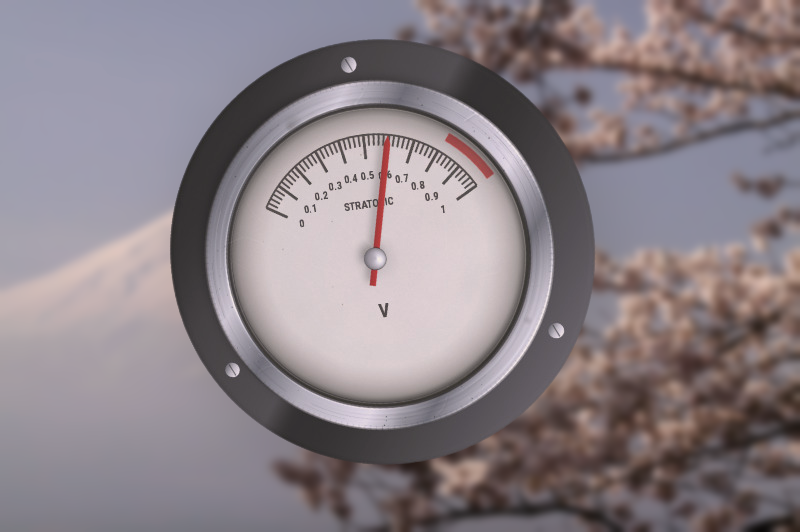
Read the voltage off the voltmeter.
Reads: 0.6 V
